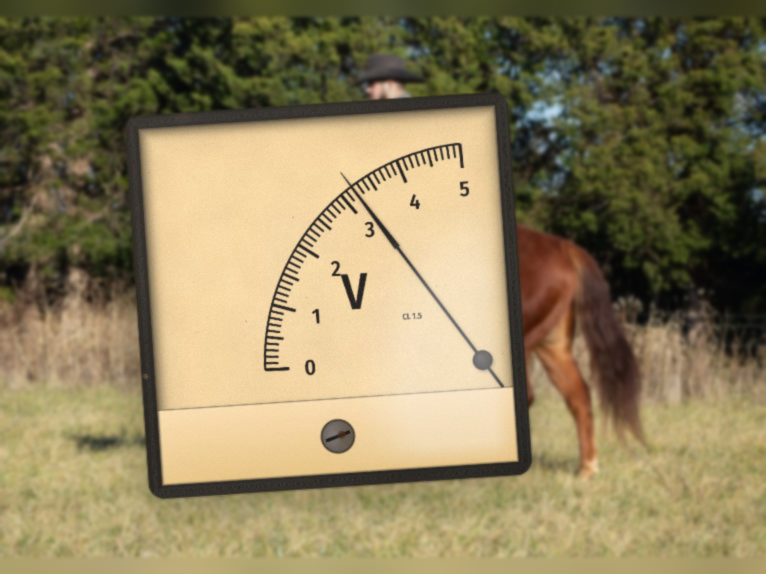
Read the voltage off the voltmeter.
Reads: 3.2 V
